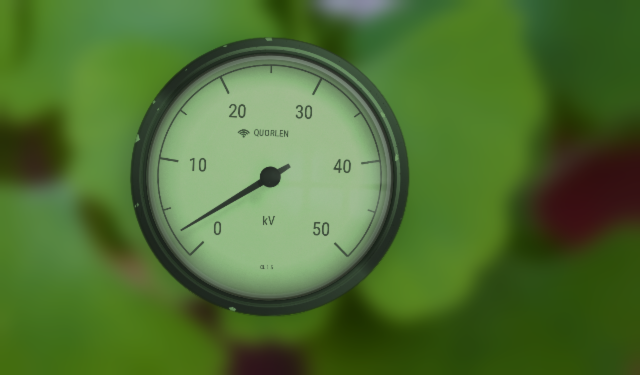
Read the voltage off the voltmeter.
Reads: 2.5 kV
